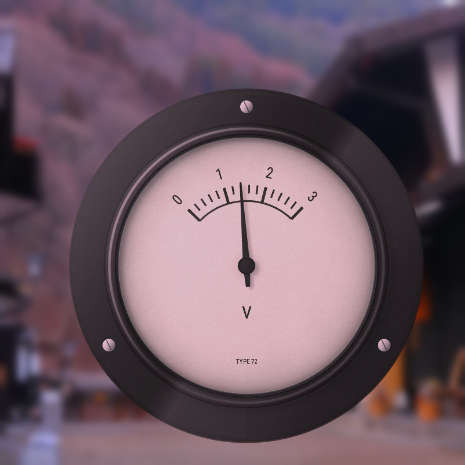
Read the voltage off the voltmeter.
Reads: 1.4 V
